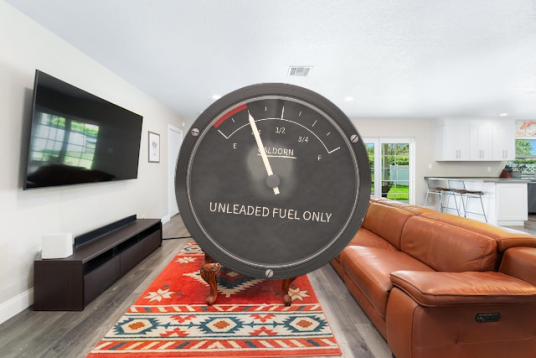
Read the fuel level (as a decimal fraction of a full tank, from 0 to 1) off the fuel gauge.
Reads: 0.25
